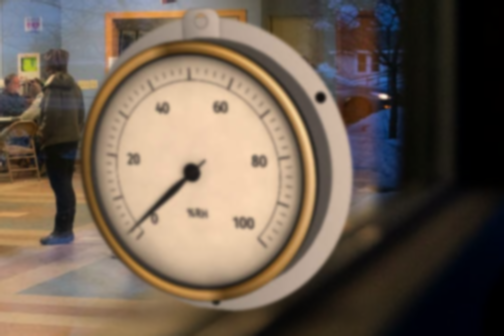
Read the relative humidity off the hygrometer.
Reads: 2 %
